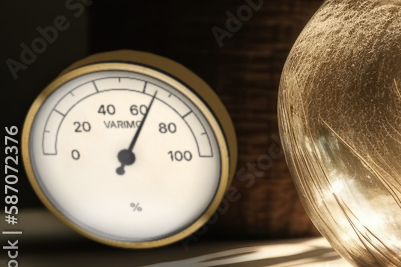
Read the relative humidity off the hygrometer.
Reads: 65 %
